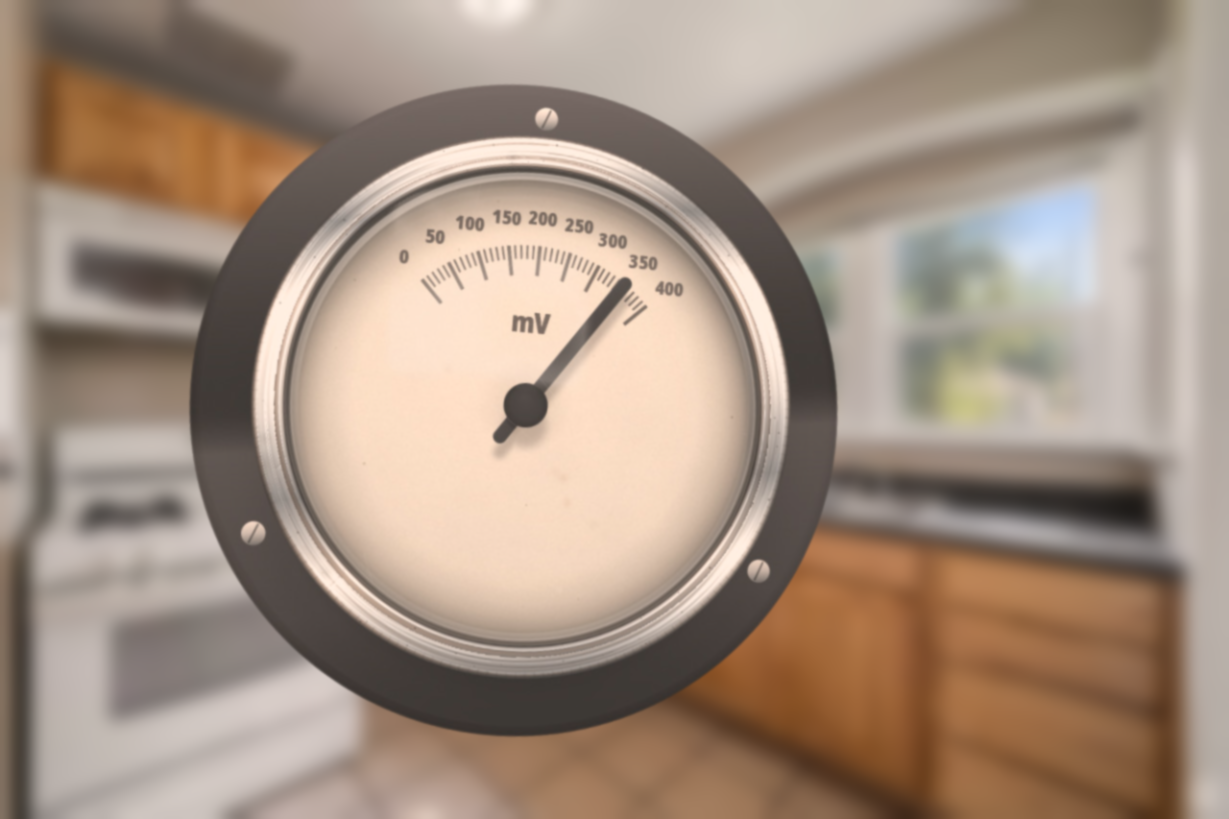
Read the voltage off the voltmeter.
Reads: 350 mV
